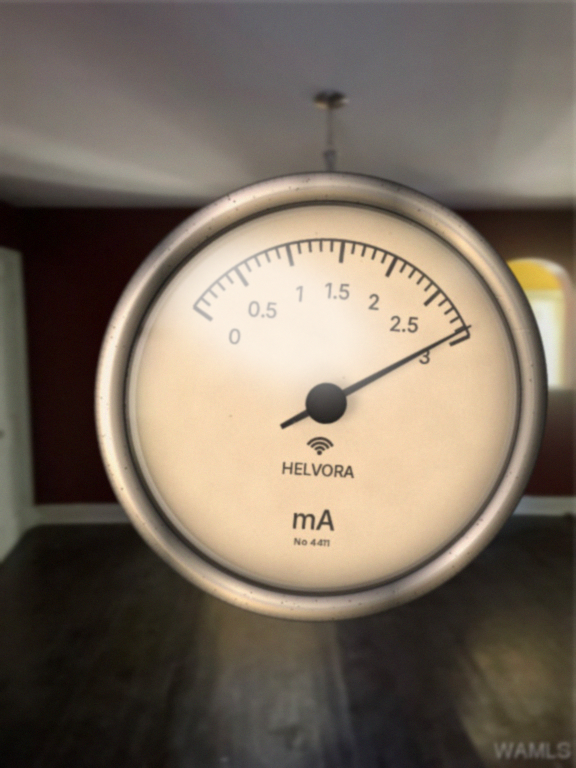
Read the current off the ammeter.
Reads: 2.9 mA
